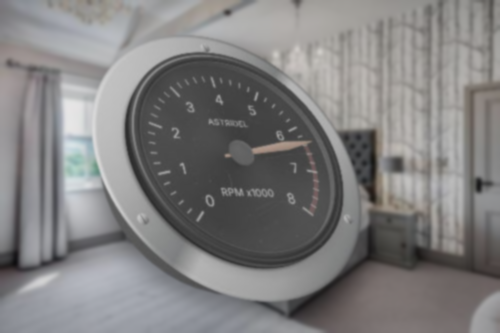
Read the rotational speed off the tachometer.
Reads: 6400 rpm
